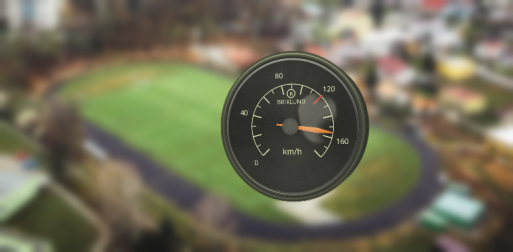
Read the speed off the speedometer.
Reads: 155 km/h
